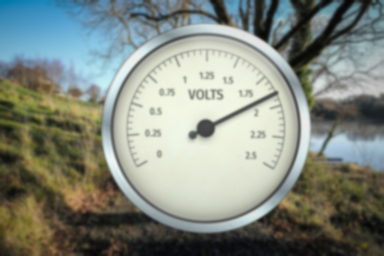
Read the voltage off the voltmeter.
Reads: 1.9 V
